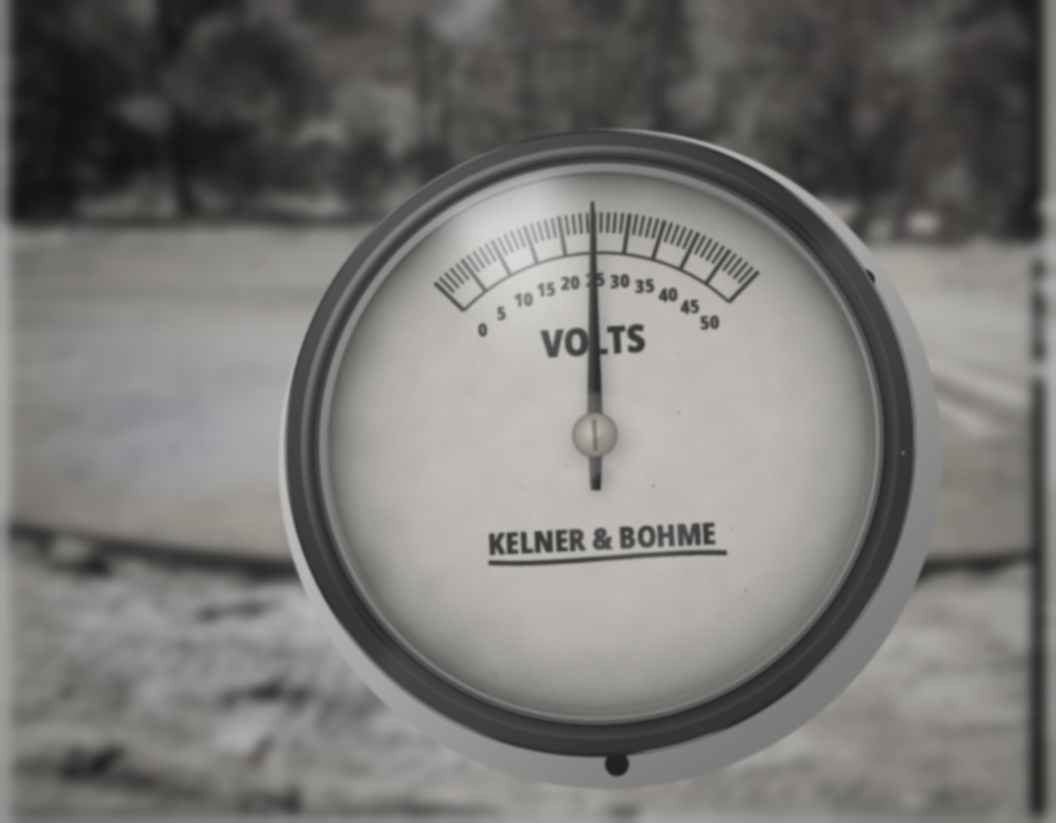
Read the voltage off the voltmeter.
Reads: 25 V
